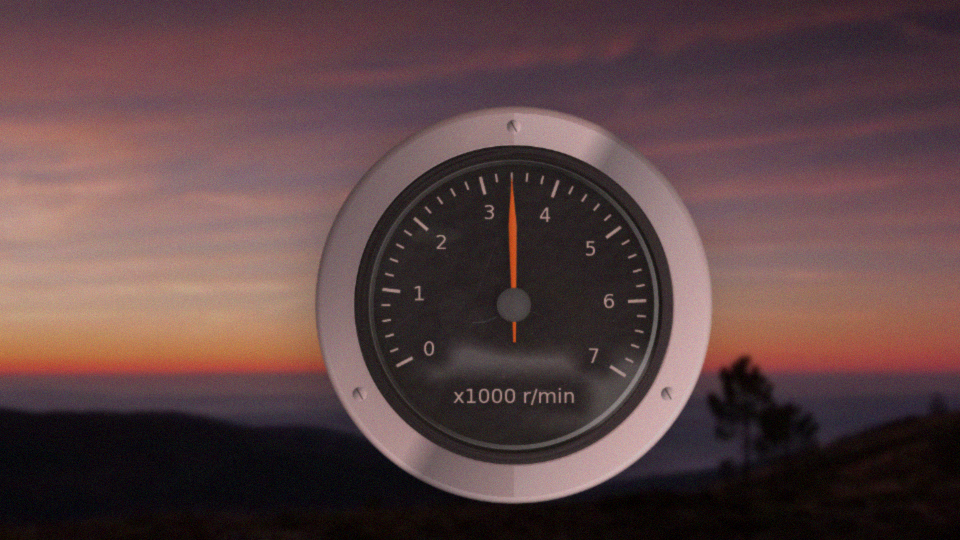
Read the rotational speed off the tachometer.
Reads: 3400 rpm
